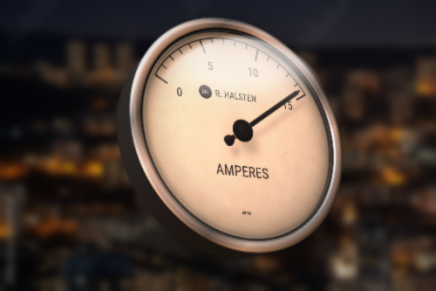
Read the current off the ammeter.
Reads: 14.5 A
